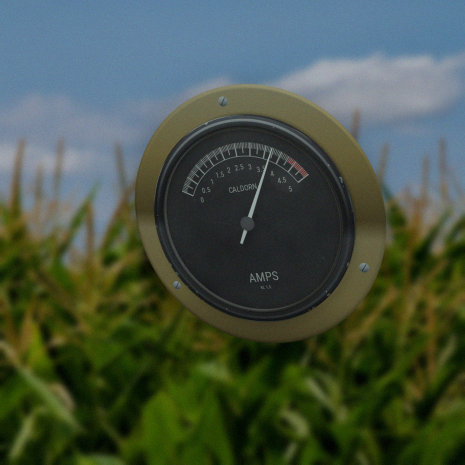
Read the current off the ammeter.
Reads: 3.75 A
